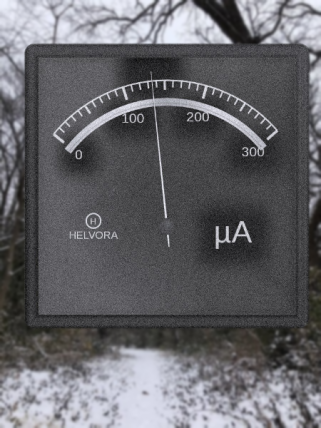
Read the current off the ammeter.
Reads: 135 µA
